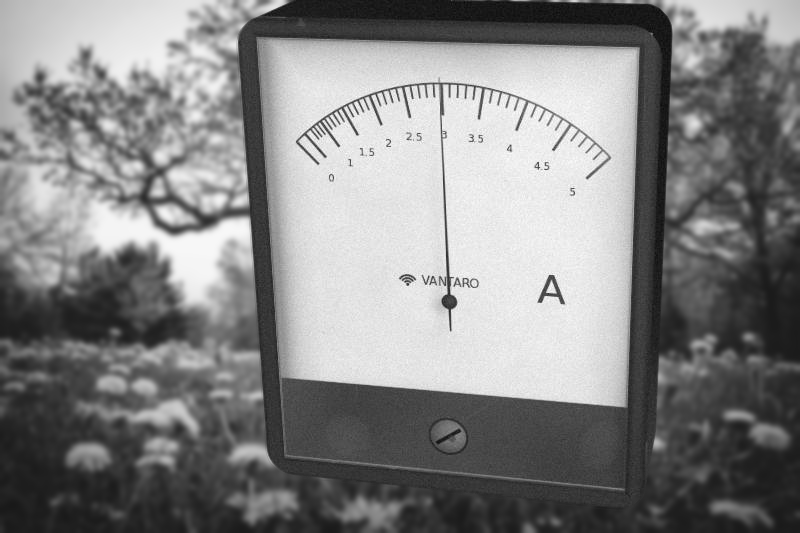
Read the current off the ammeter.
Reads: 3 A
